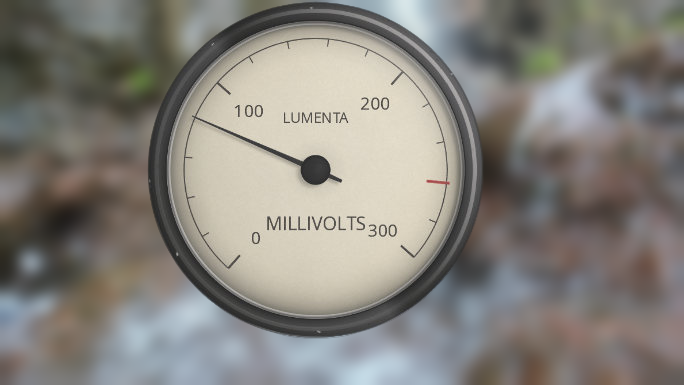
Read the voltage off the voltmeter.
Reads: 80 mV
